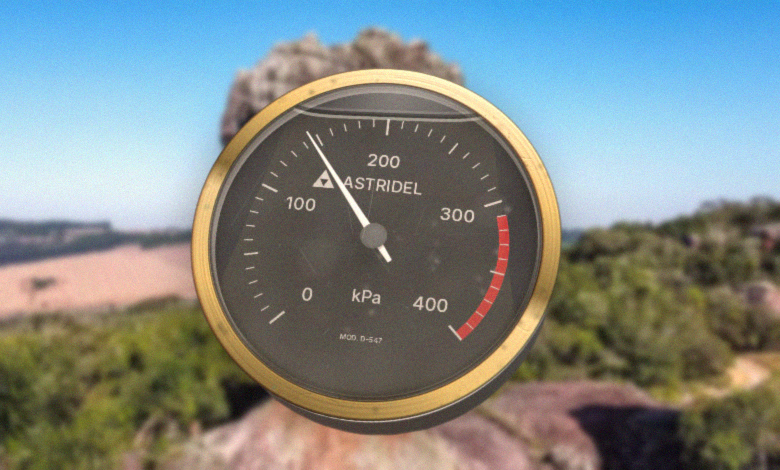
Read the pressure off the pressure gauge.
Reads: 145 kPa
